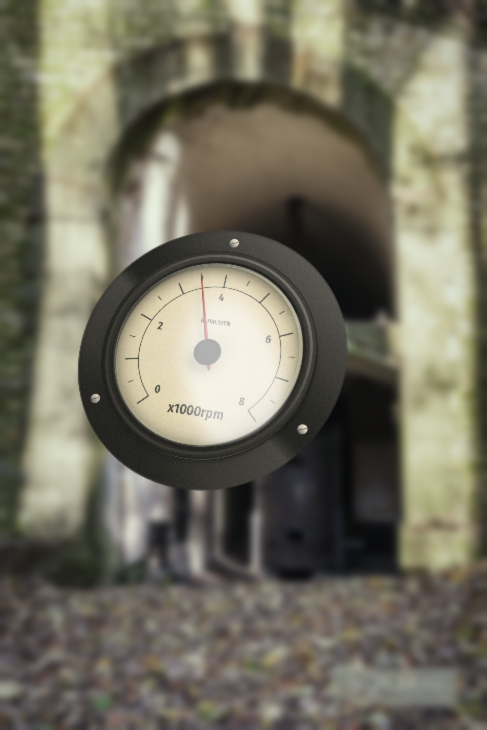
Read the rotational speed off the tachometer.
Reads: 3500 rpm
